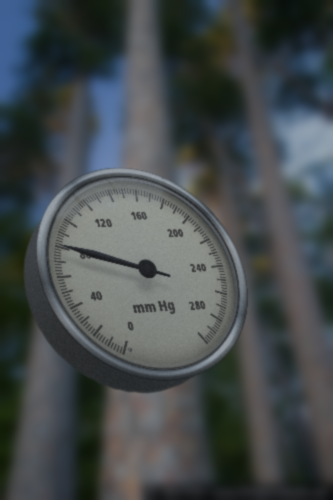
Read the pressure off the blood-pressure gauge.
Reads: 80 mmHg
